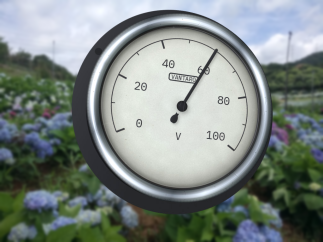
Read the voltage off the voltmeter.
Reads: 60 V
